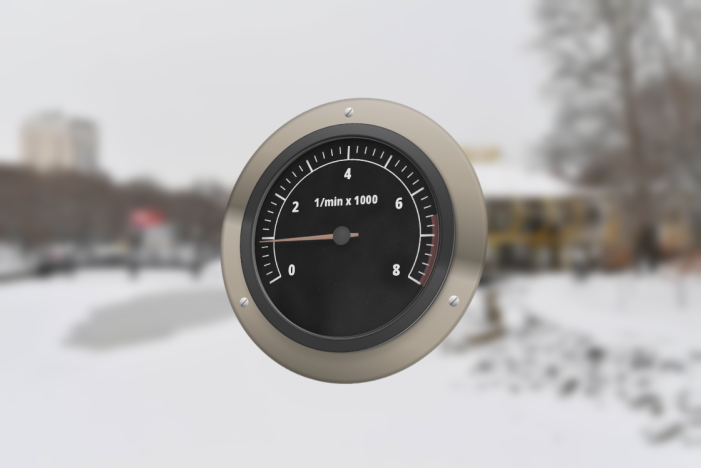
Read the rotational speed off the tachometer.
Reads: 900 rpm
